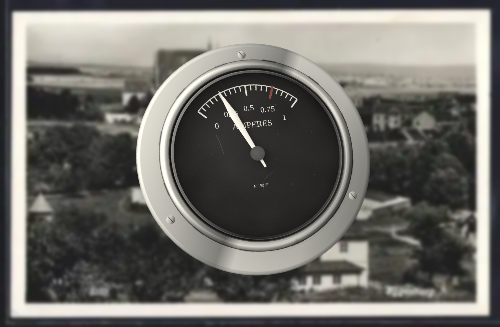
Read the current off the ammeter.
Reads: 0.25 A
